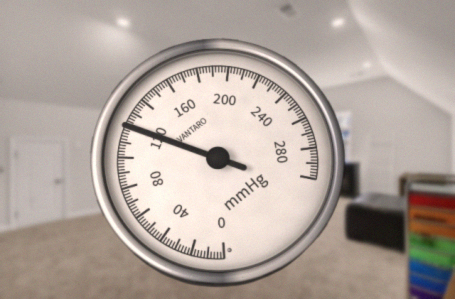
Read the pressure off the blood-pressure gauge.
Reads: 120 mmHg
